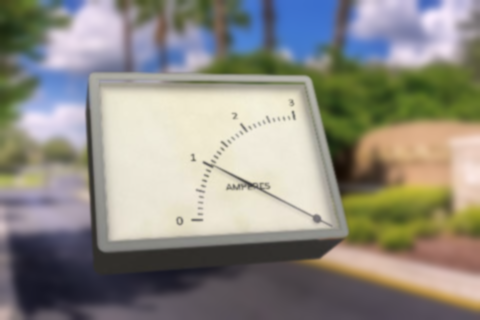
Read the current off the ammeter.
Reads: 1 A
